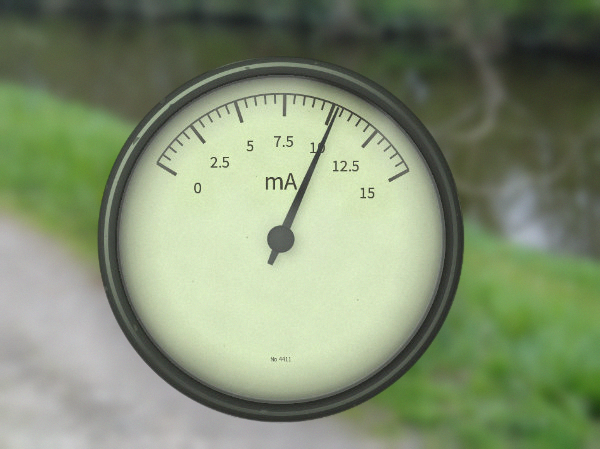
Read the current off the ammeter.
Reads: 10.25 mA
